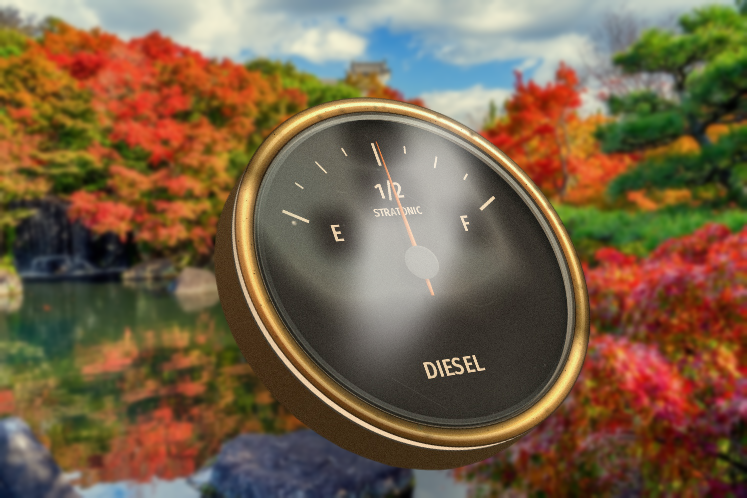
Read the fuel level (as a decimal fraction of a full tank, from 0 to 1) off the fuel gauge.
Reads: 0.5
